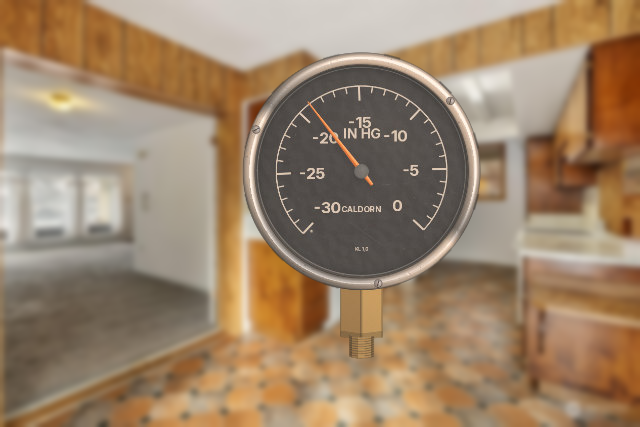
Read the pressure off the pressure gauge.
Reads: -19 inHg
